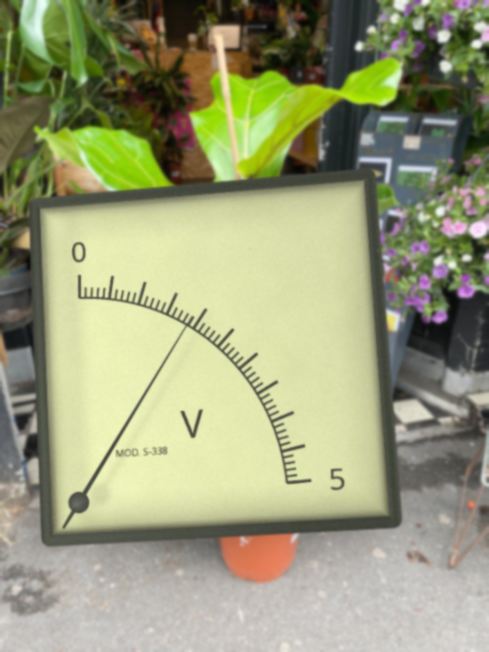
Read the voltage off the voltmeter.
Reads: 1.9 V
